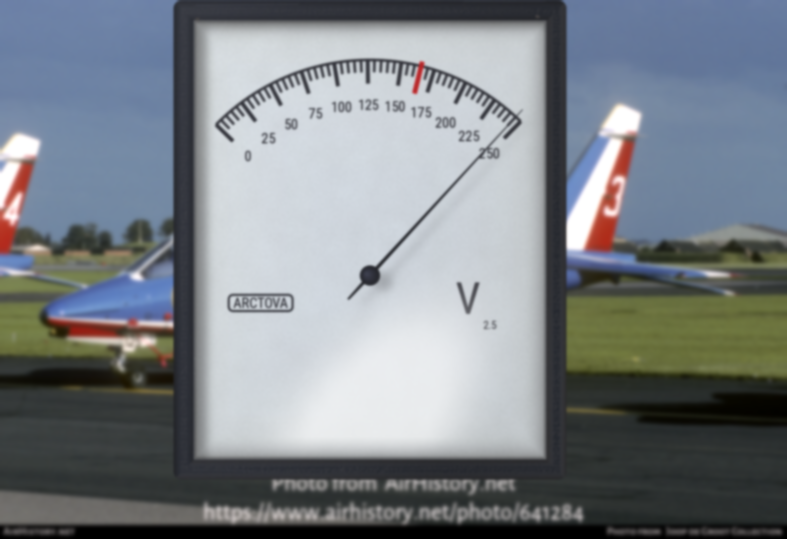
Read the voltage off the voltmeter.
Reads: 245 V
